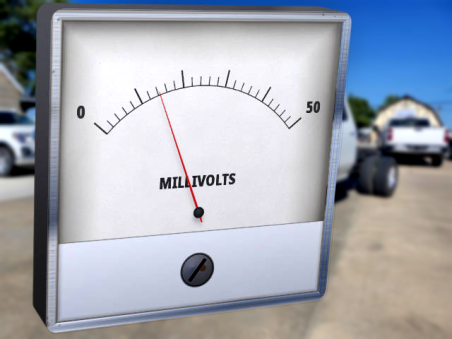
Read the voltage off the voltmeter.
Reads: 14 mV
